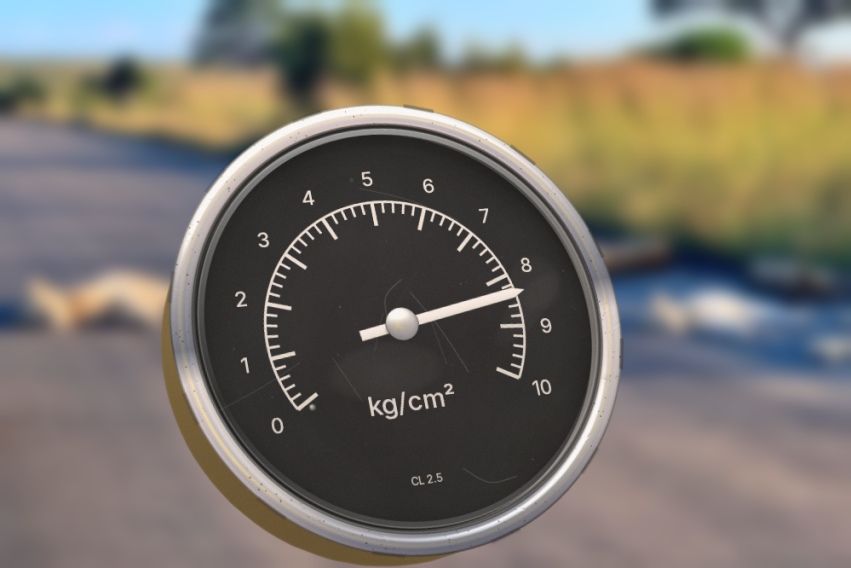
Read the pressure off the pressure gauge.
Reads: 8.4 kg/cm²
